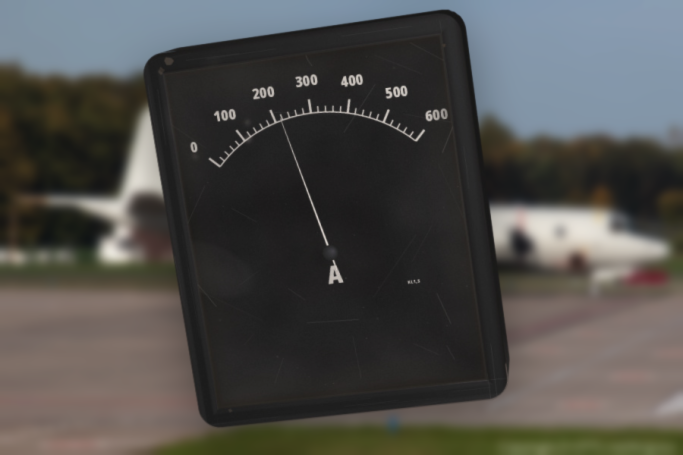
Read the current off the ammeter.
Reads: 220 A
